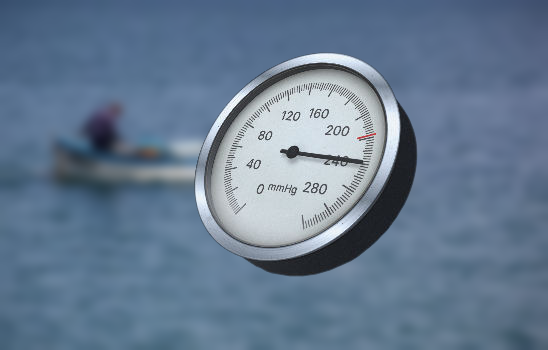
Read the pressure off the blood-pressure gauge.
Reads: 240 mmHg
